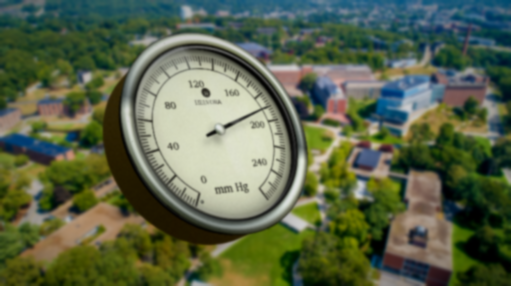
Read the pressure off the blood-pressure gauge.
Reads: 190 mmHg
